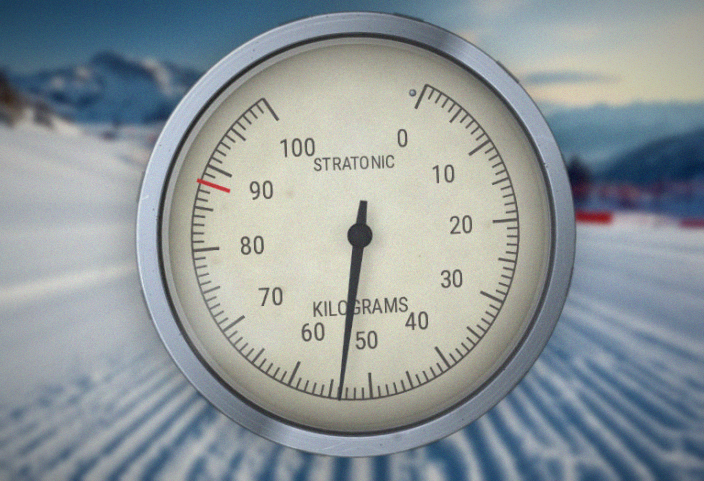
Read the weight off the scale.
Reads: 54 kg
